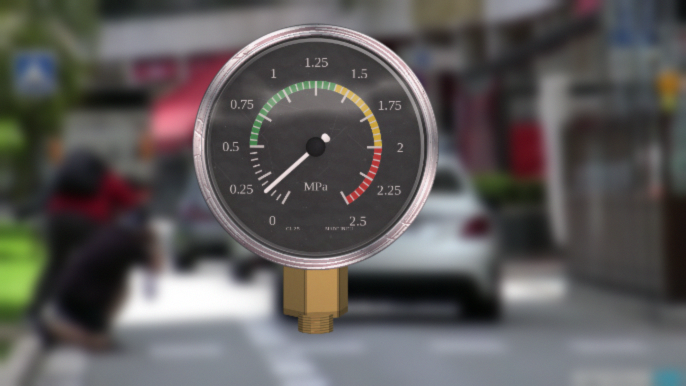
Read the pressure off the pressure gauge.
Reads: 0.15 MPa
